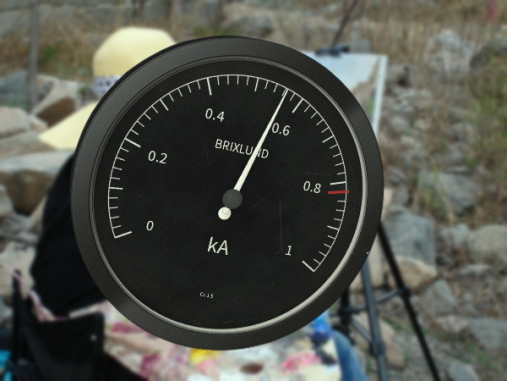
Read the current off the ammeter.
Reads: 0.56 kA
